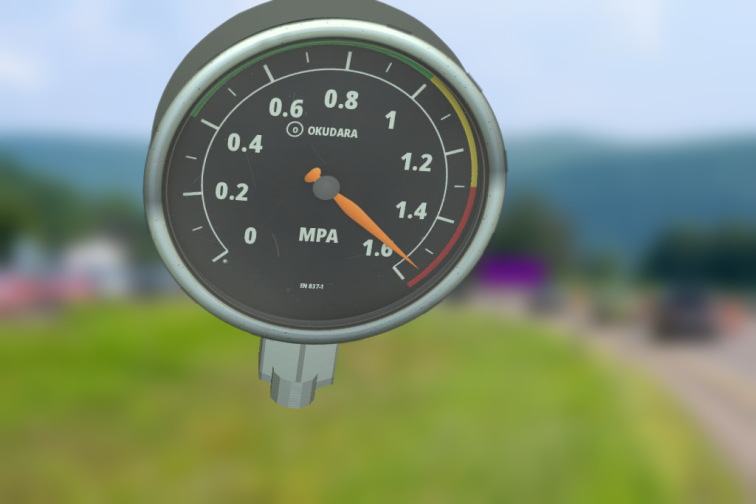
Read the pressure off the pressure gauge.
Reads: 1.55 MPa
